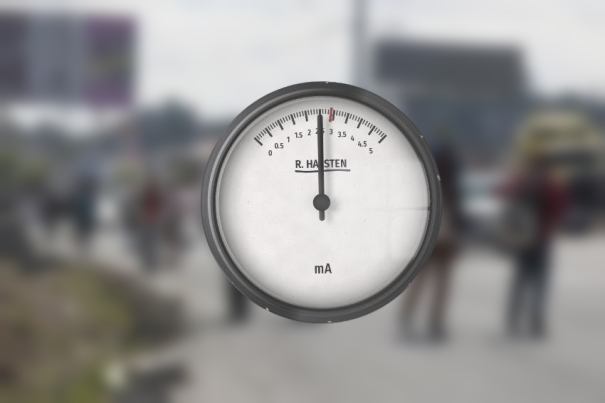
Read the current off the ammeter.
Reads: 2.5 mA
